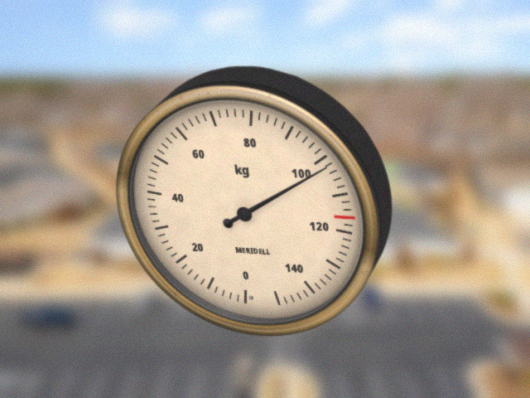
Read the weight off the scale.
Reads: 102 kg
